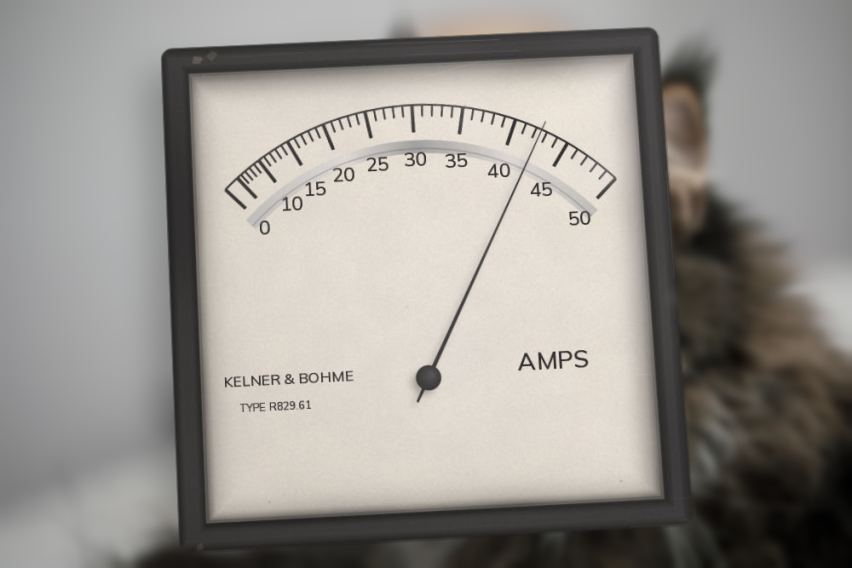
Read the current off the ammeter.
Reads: 42.5 A
